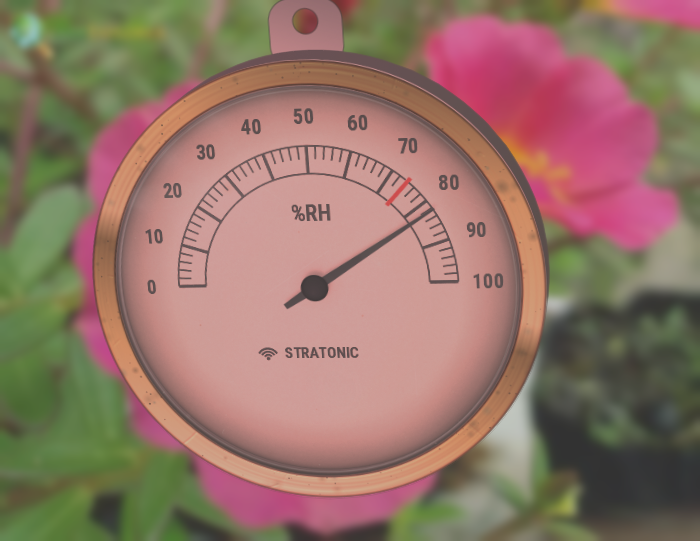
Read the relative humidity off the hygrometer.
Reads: 82 %
